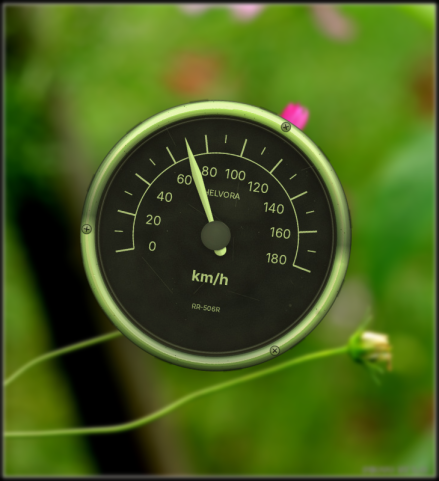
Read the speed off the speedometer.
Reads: 70 km/h
